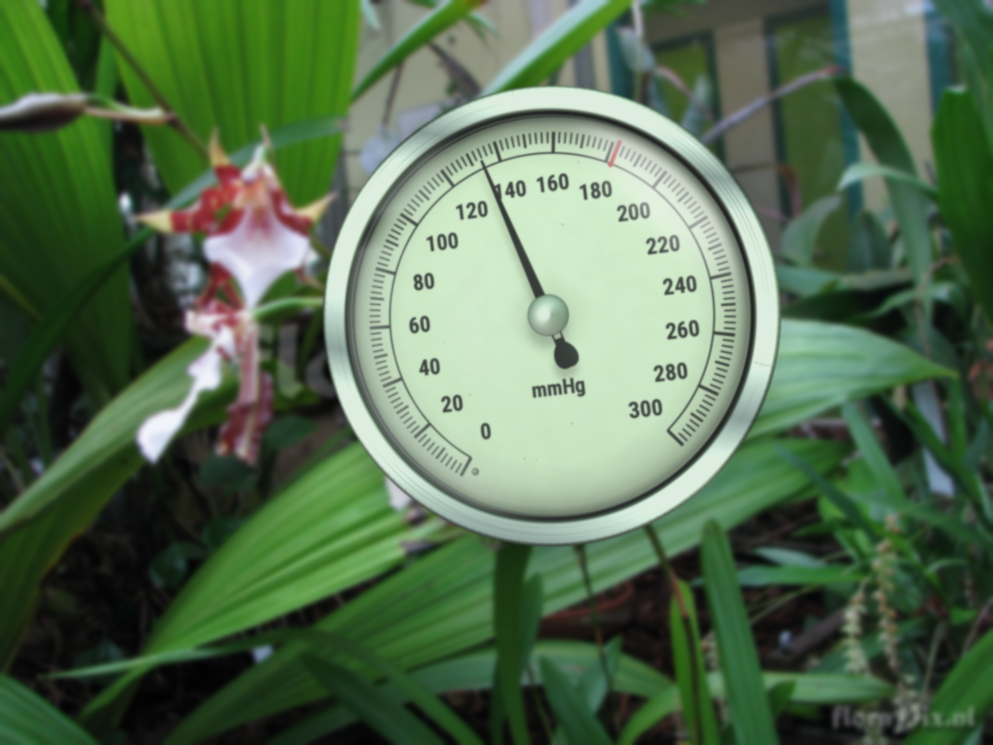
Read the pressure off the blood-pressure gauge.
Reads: 134 mmHg
